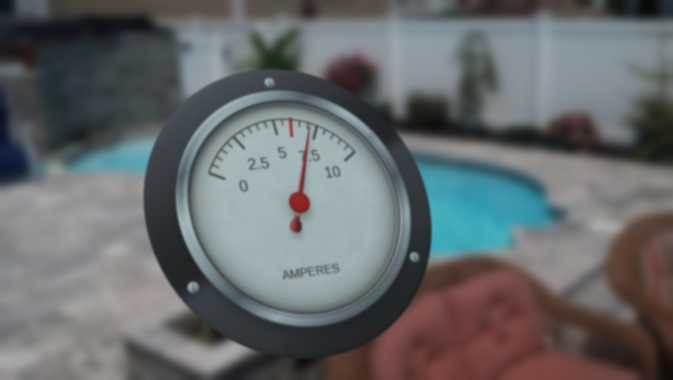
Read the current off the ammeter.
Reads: 7 A
